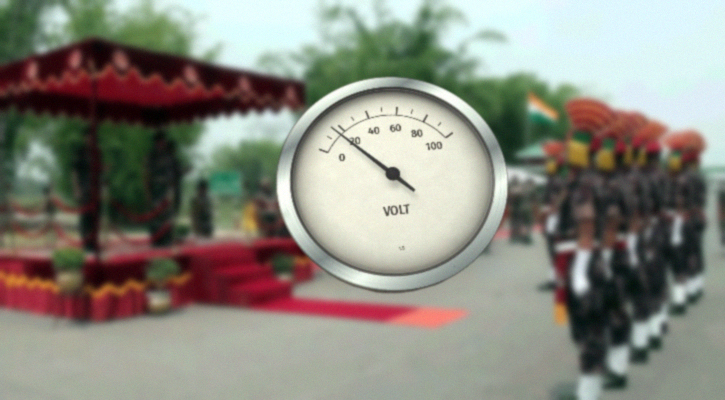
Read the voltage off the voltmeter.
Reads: 15 V
